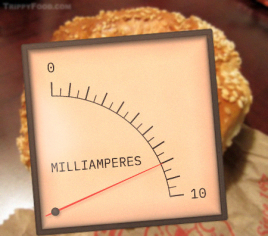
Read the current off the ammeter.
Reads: 8 mA
